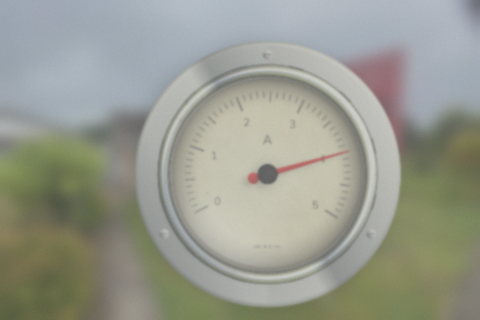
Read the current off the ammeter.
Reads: 4 A
